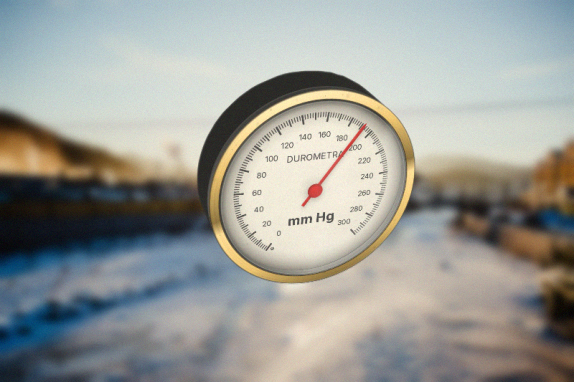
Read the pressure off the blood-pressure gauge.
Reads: 190 mmHg
